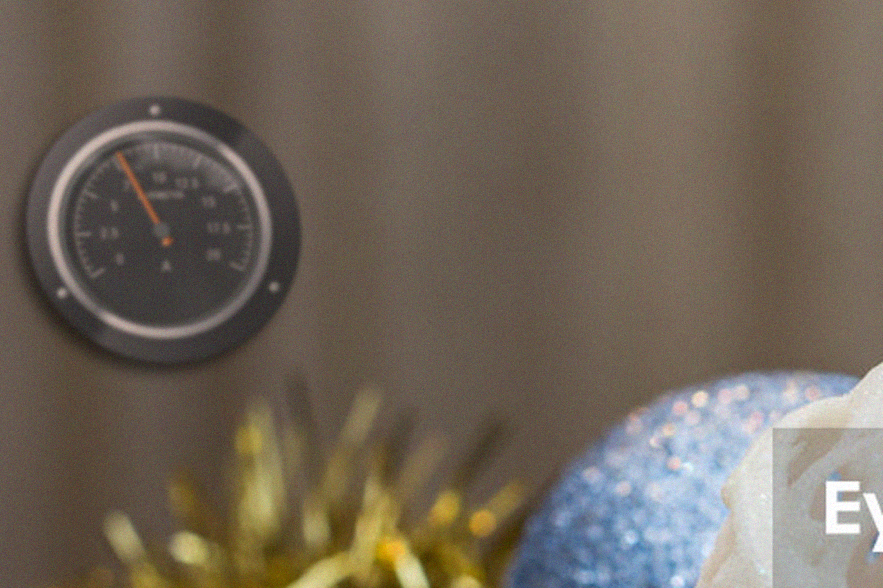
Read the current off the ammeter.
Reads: 8 A
